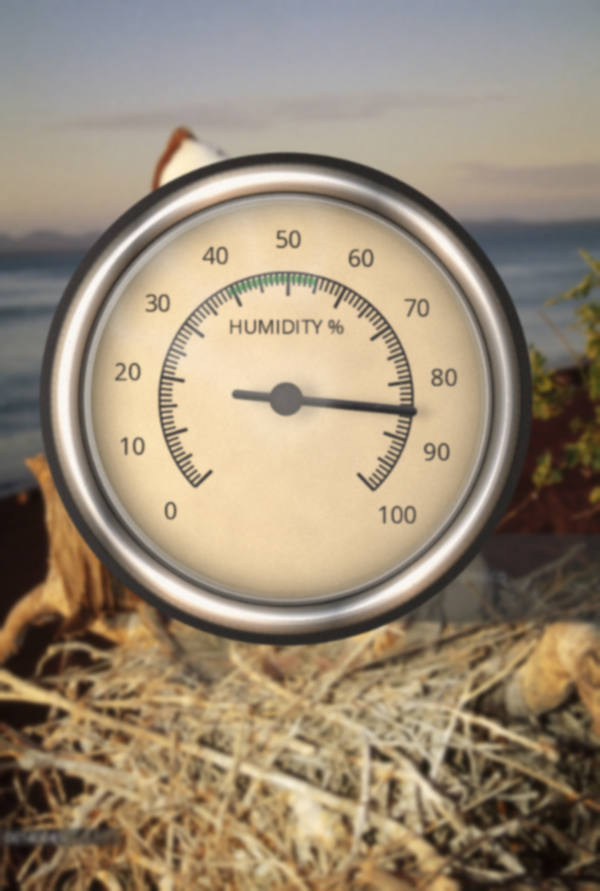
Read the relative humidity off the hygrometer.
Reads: 85 %
